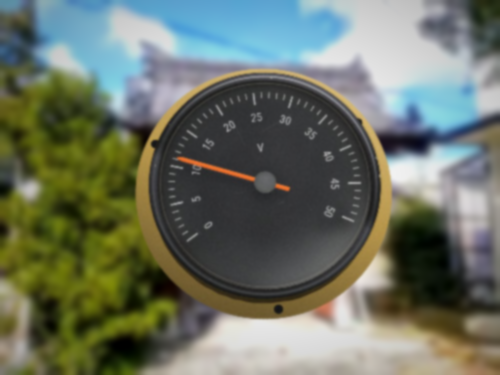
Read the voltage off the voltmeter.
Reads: 11 V
